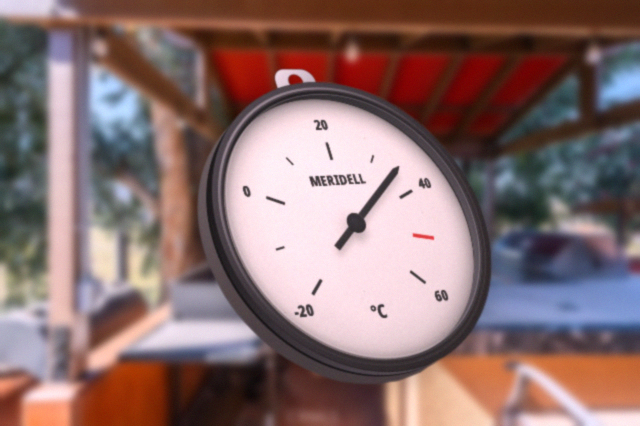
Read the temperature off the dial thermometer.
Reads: 35 °C
